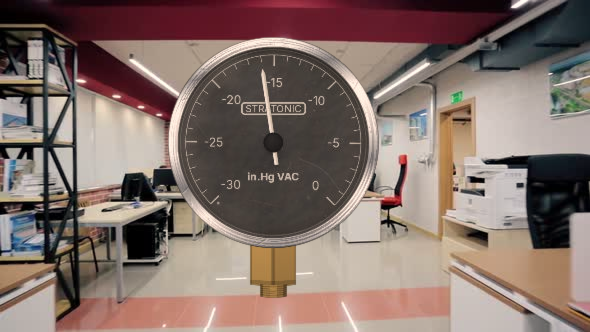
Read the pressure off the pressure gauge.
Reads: -16 inHg
